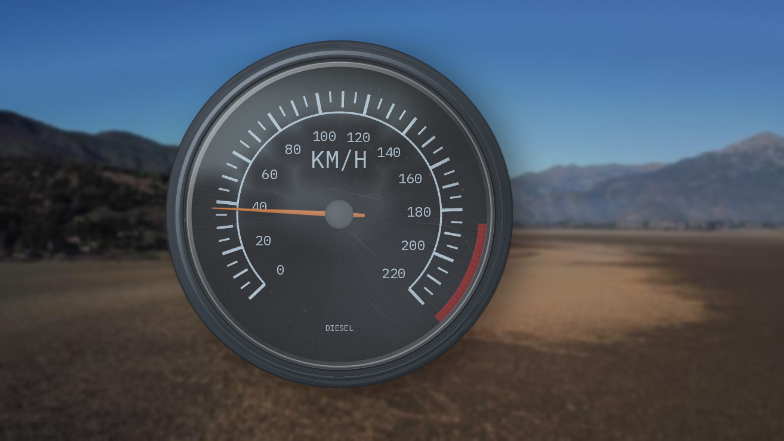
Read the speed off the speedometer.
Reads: 37.5 km/h
